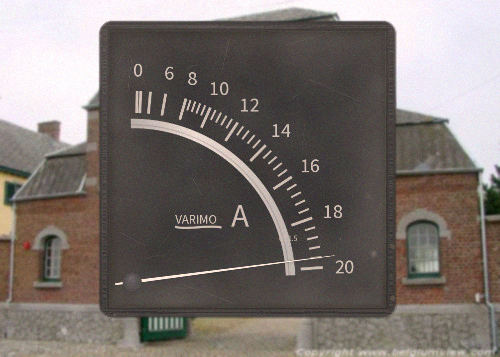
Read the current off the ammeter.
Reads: 19.6 A
